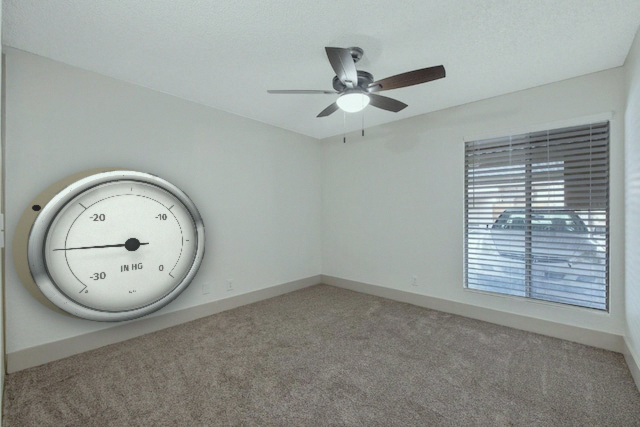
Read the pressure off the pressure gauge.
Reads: -25 inHg
